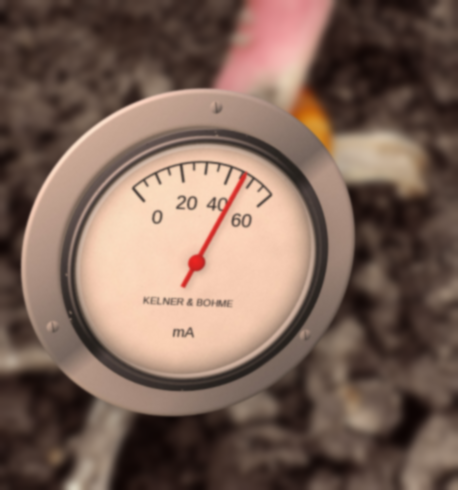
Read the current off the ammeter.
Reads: 45 mA
